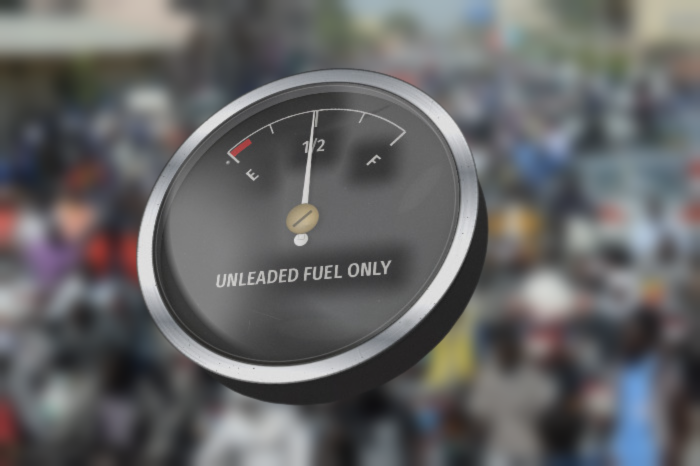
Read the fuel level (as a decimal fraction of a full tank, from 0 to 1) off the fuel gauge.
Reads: 0.5
